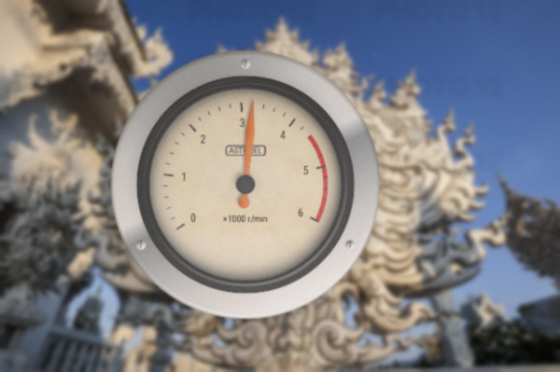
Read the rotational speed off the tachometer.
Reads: 3200 rpm
